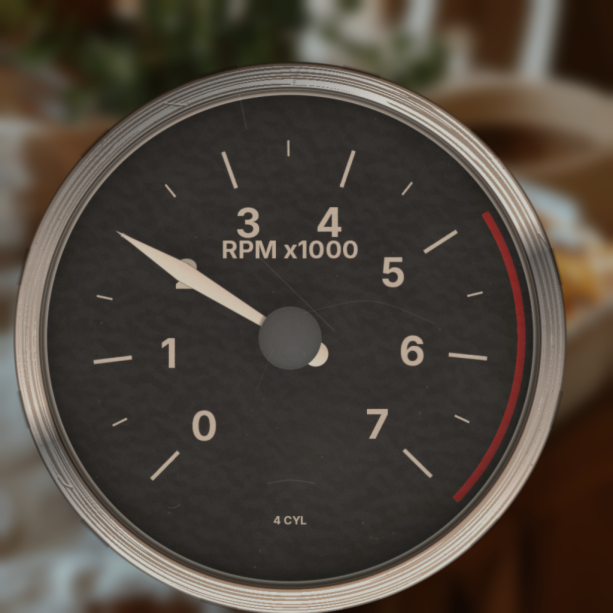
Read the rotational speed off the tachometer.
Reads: 2000 rpm
